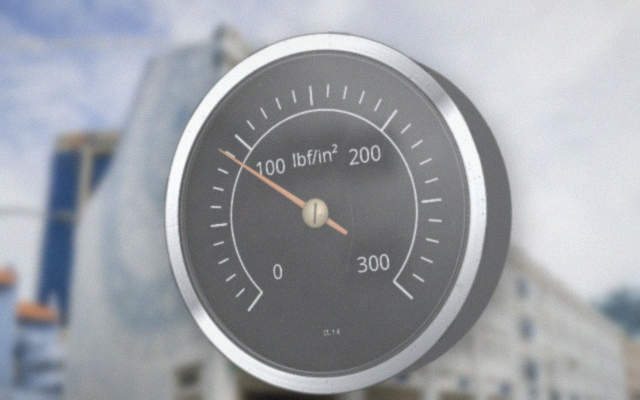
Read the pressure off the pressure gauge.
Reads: 90 psi
